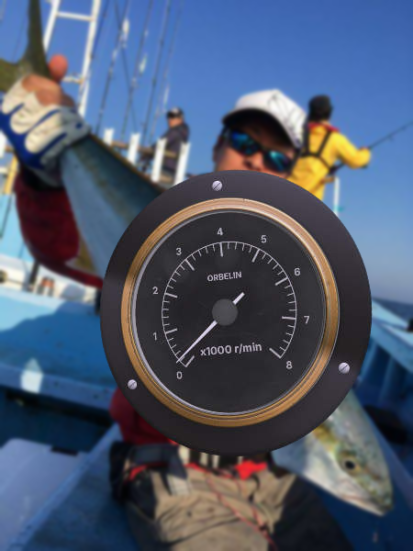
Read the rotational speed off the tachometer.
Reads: 200 rpm
